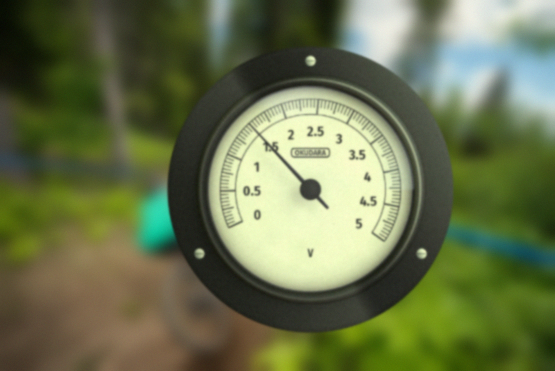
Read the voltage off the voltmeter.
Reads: 1.5 V
